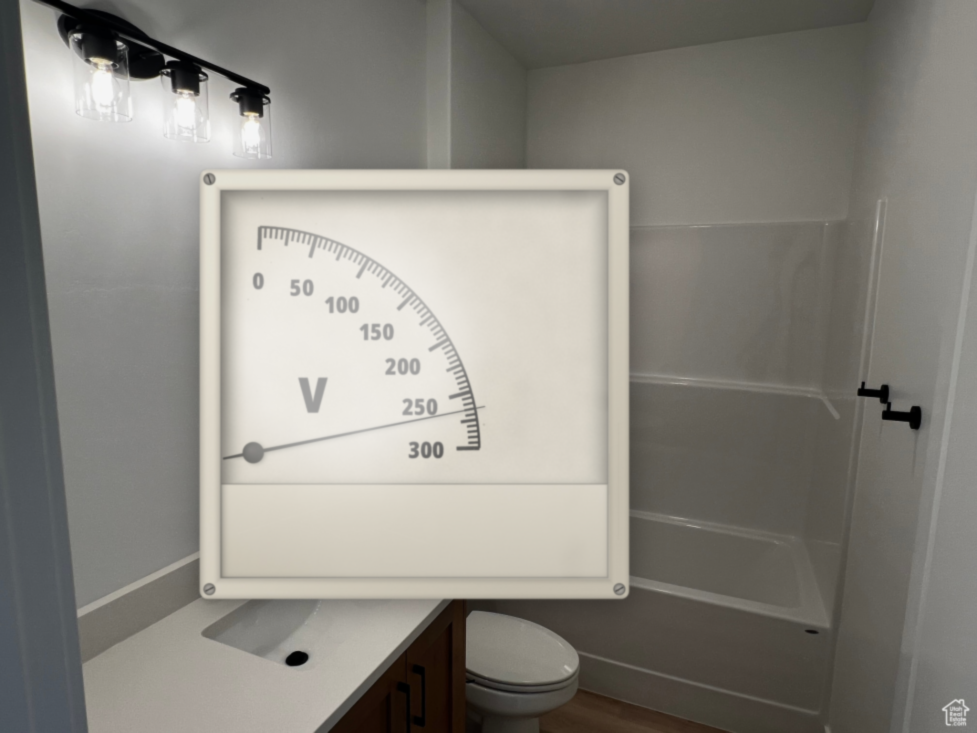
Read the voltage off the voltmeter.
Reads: 265 V
